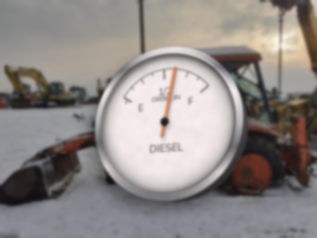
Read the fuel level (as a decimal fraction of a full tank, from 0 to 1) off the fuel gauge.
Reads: 0.625
